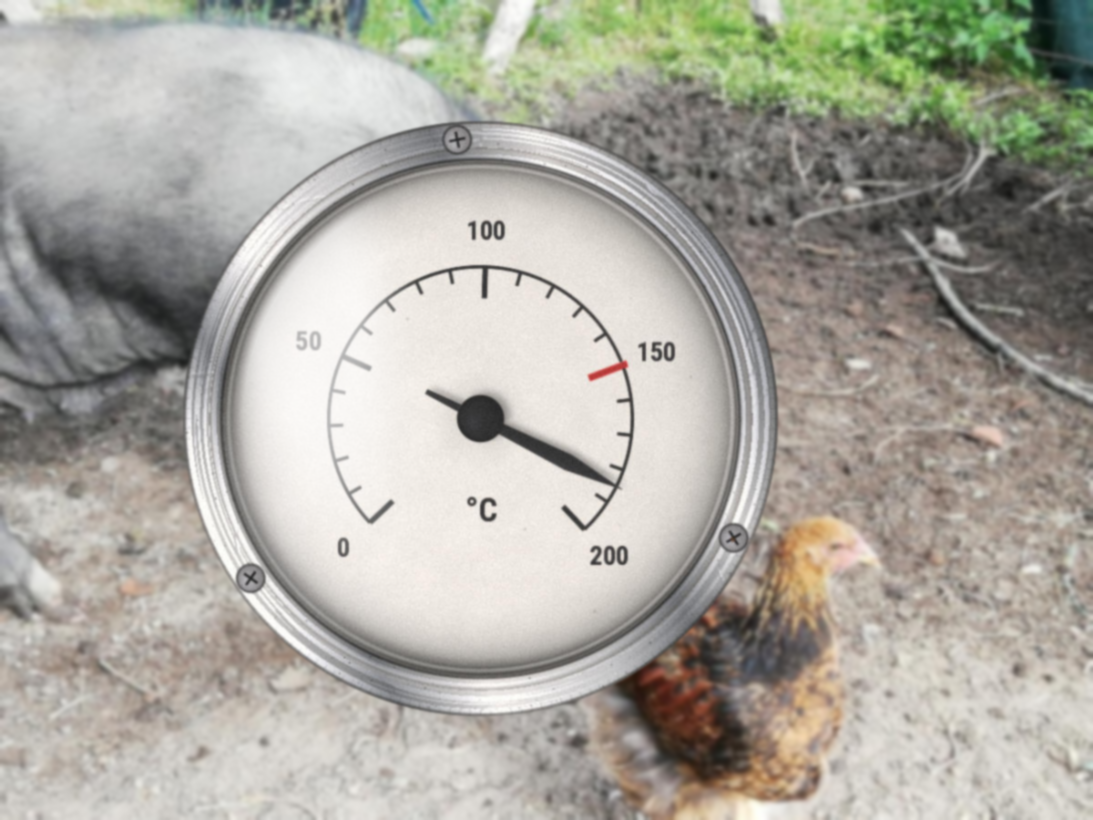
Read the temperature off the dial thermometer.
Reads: 185 °C
